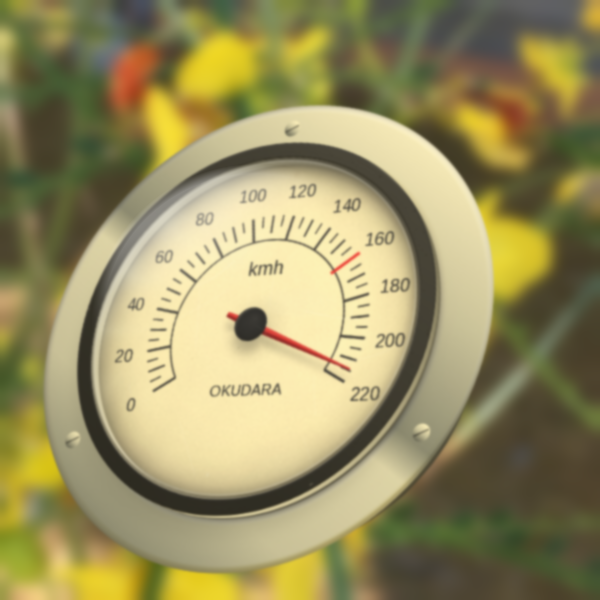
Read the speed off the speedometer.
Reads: 215 km/h
